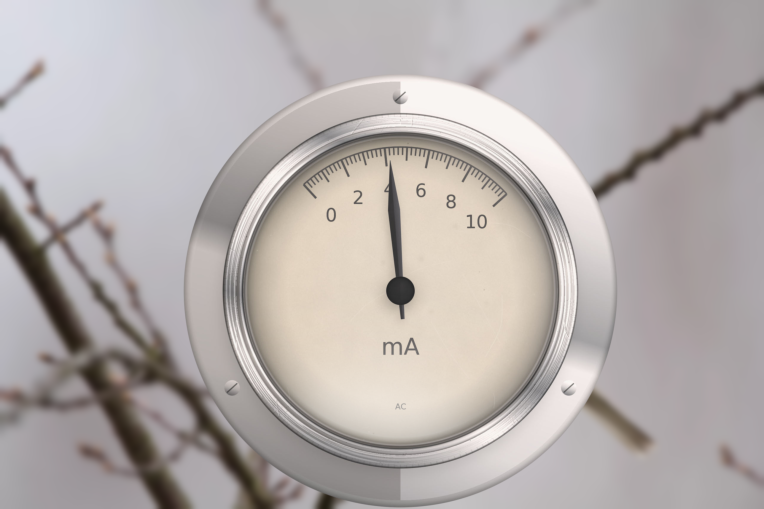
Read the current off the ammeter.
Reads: 4.2 mA
